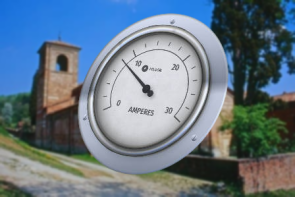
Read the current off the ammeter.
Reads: 8 A
